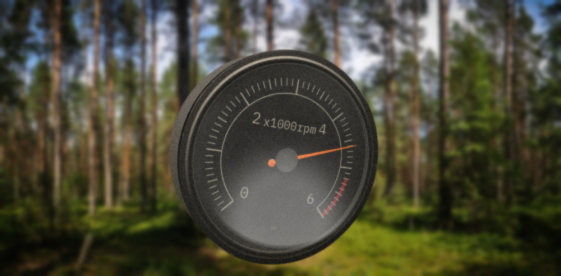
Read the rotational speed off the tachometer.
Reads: 4600 rpm
